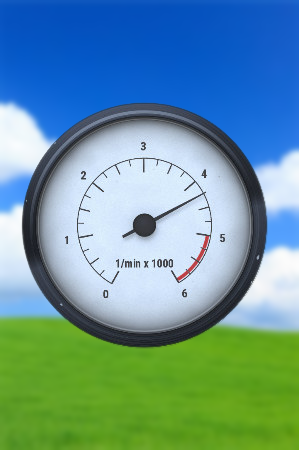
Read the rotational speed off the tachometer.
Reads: 4250 rpm
